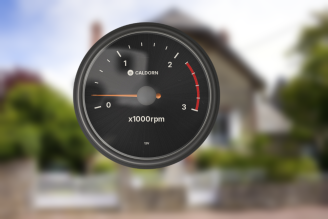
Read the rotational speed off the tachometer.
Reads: 200 rpm
